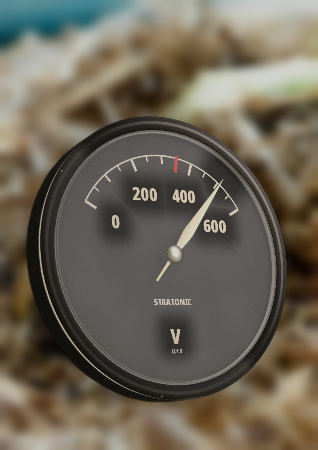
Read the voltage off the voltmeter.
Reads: 500 V
